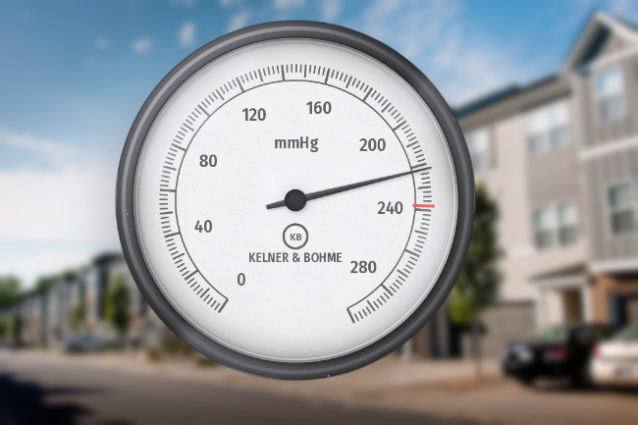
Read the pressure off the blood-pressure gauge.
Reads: 222 mmHg
